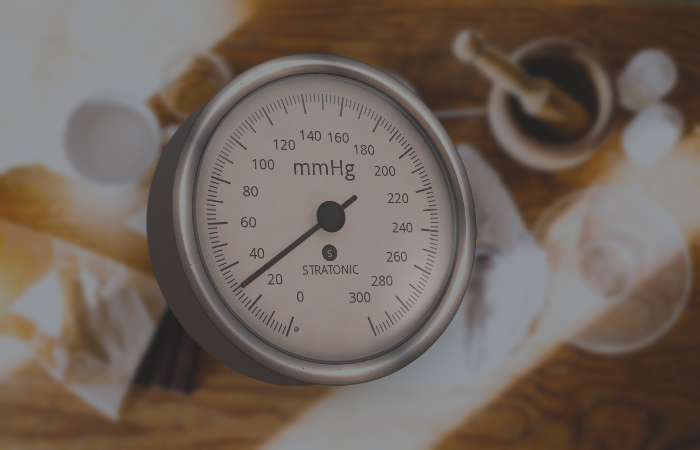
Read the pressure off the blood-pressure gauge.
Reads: 30 mmHg
